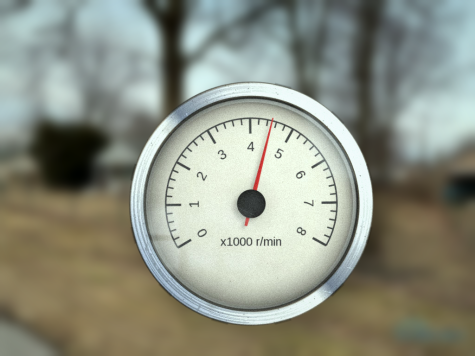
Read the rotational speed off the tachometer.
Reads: 4500 rpm
